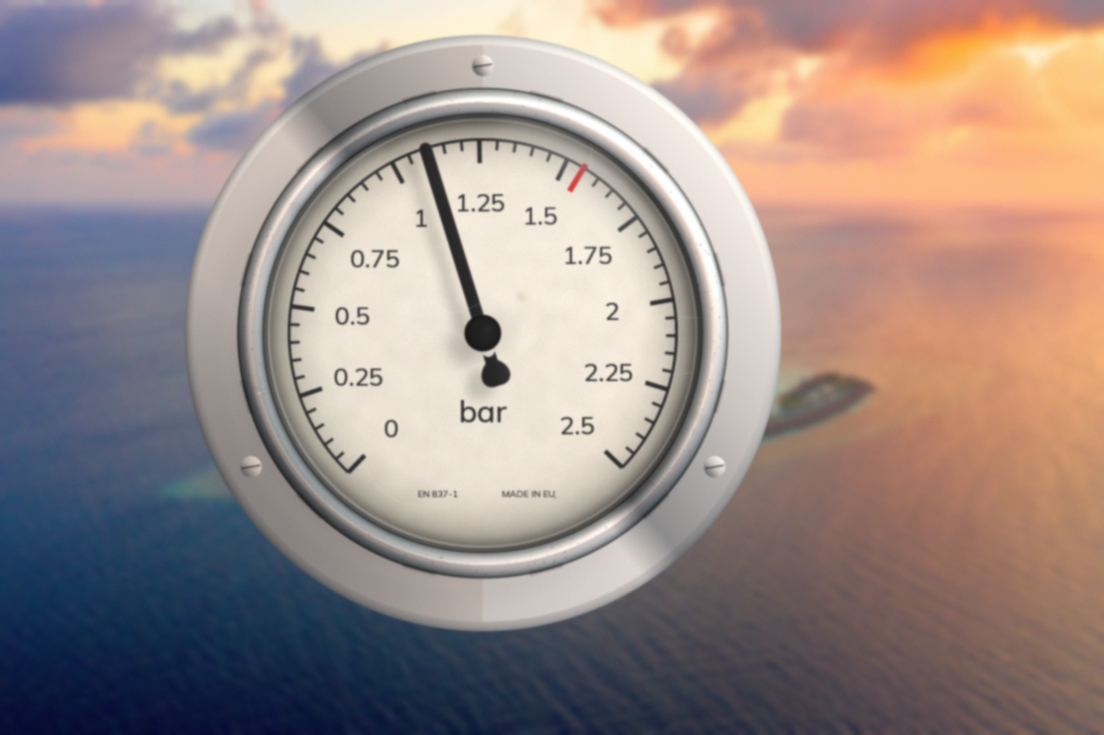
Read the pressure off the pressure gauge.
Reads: 1.1 bar
